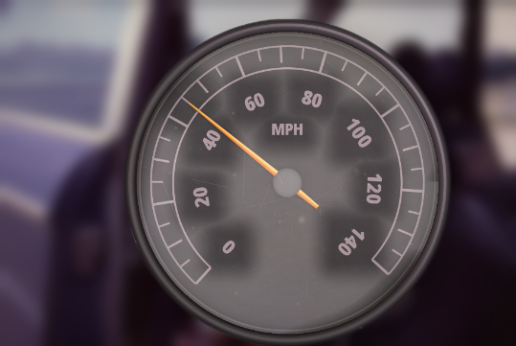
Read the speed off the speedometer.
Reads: 45 mph
